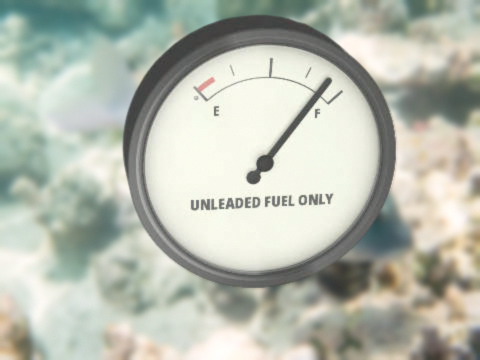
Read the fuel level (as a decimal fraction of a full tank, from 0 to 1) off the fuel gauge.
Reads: 0.875
